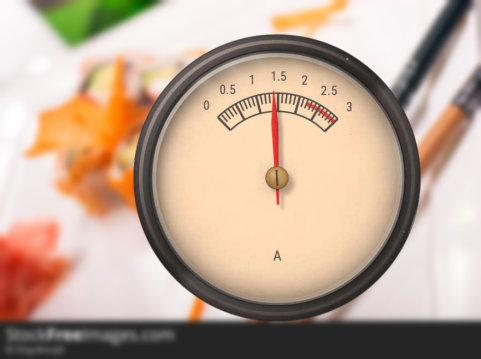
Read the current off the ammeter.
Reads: 1.4 A
